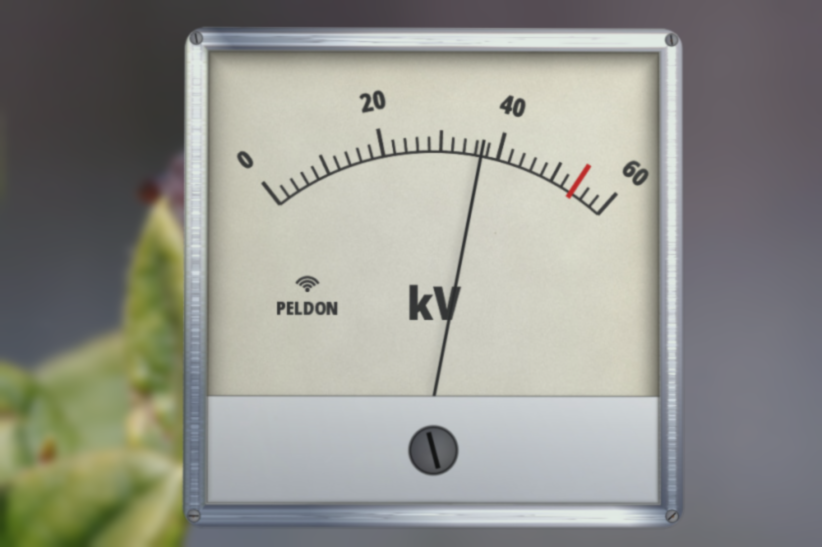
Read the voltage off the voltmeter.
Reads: 37 kV
